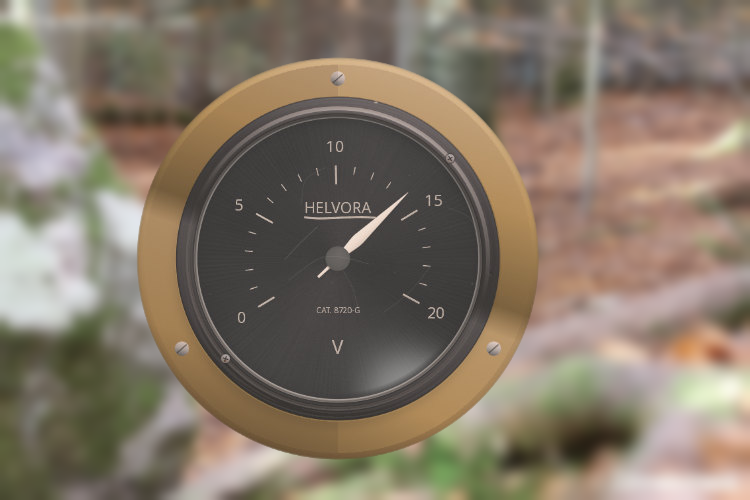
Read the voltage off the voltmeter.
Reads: 14 V
